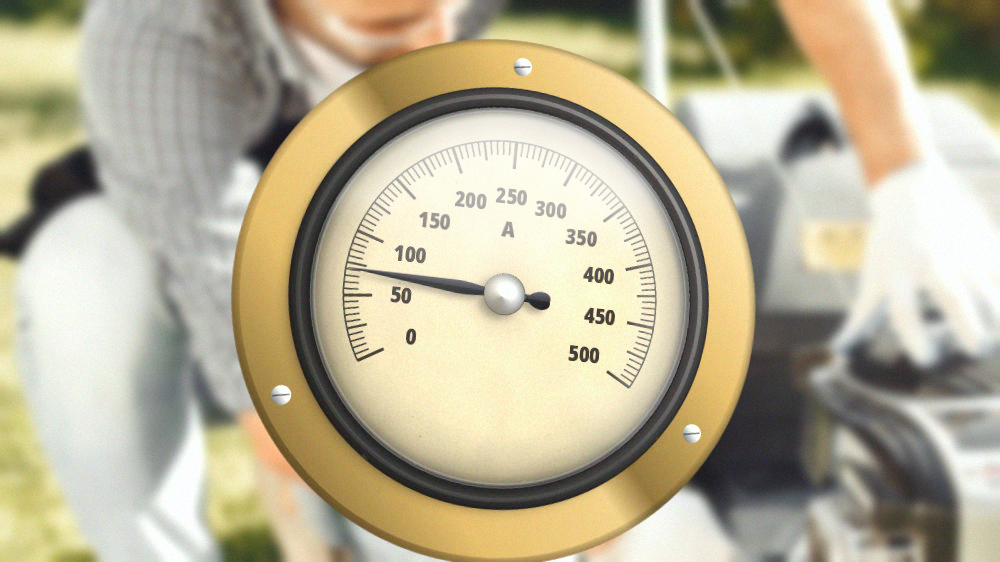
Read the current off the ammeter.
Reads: 70 A
